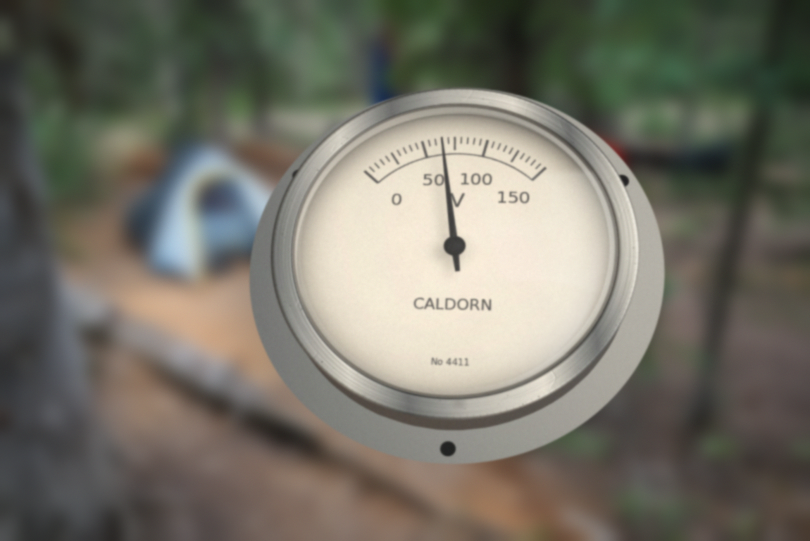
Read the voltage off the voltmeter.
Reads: 65 V
